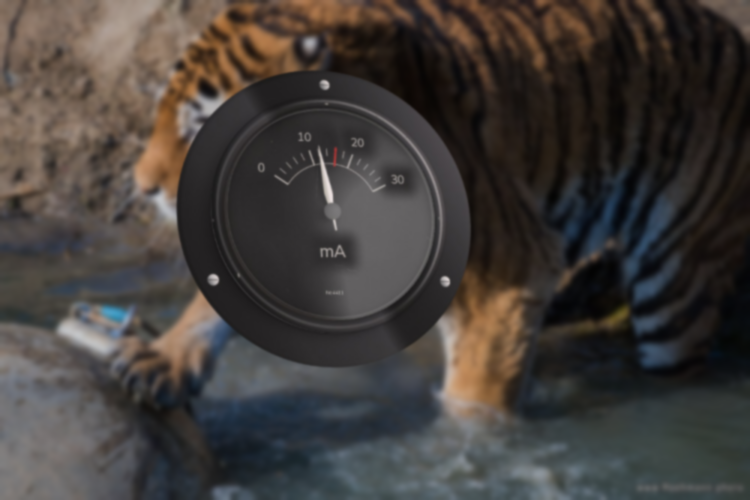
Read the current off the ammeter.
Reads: 12 mA
